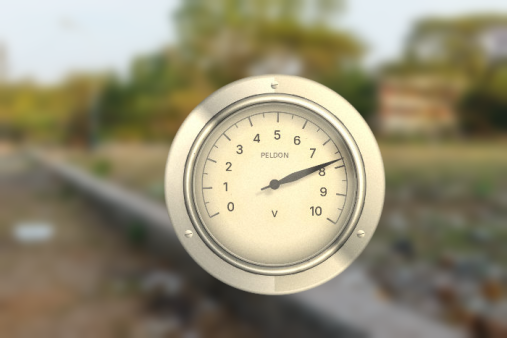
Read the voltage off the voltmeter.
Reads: 7.75 V
